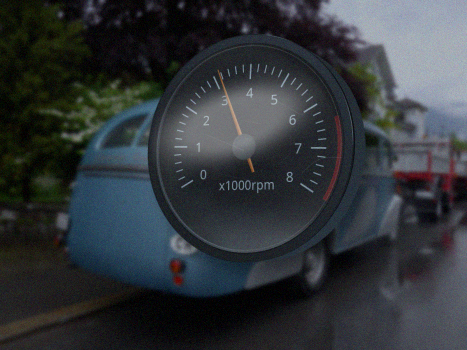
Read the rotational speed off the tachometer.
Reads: 3200 rpm
